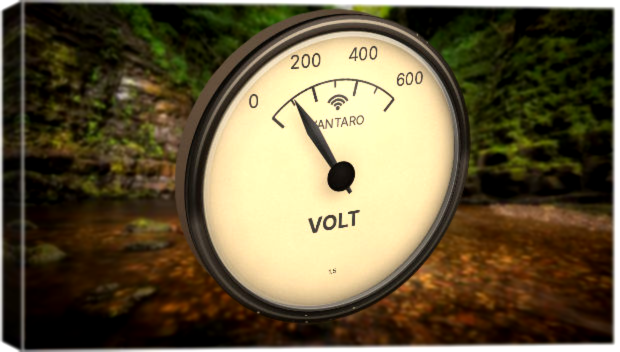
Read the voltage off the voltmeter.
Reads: 100 V
